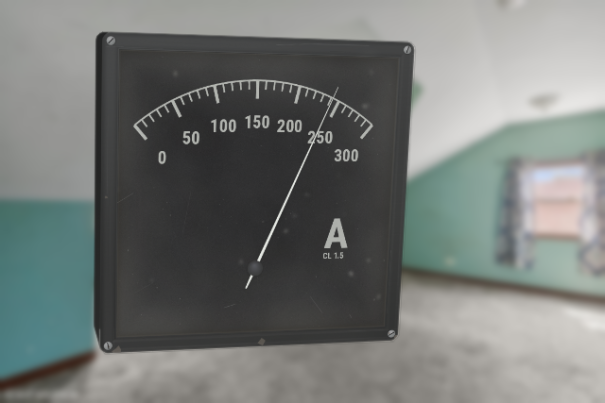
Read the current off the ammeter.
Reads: 240 A
